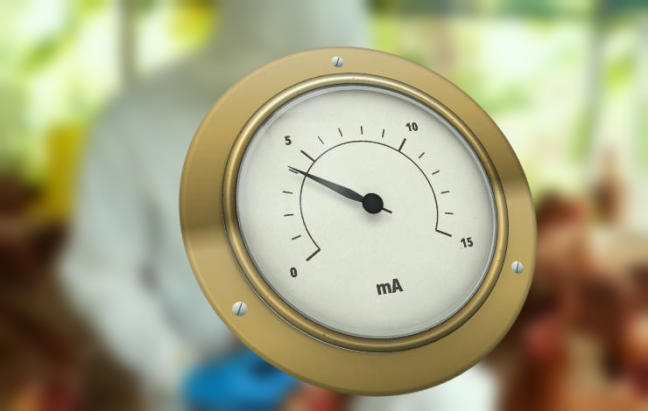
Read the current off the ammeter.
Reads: 4 mA
